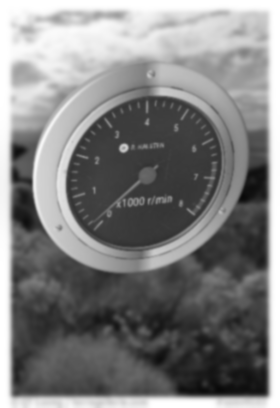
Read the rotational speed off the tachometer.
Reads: 200 rpm
